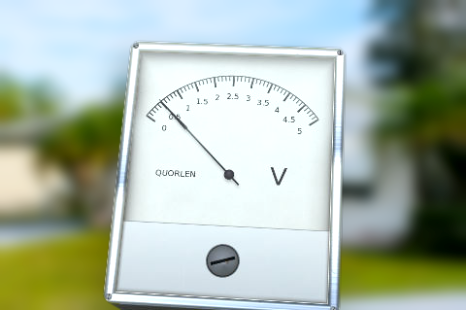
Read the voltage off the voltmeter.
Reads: 0.5 V
